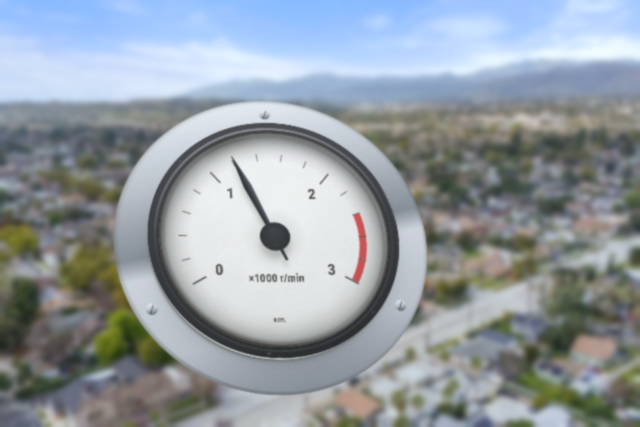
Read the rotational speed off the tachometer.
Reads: 1200 rpm
